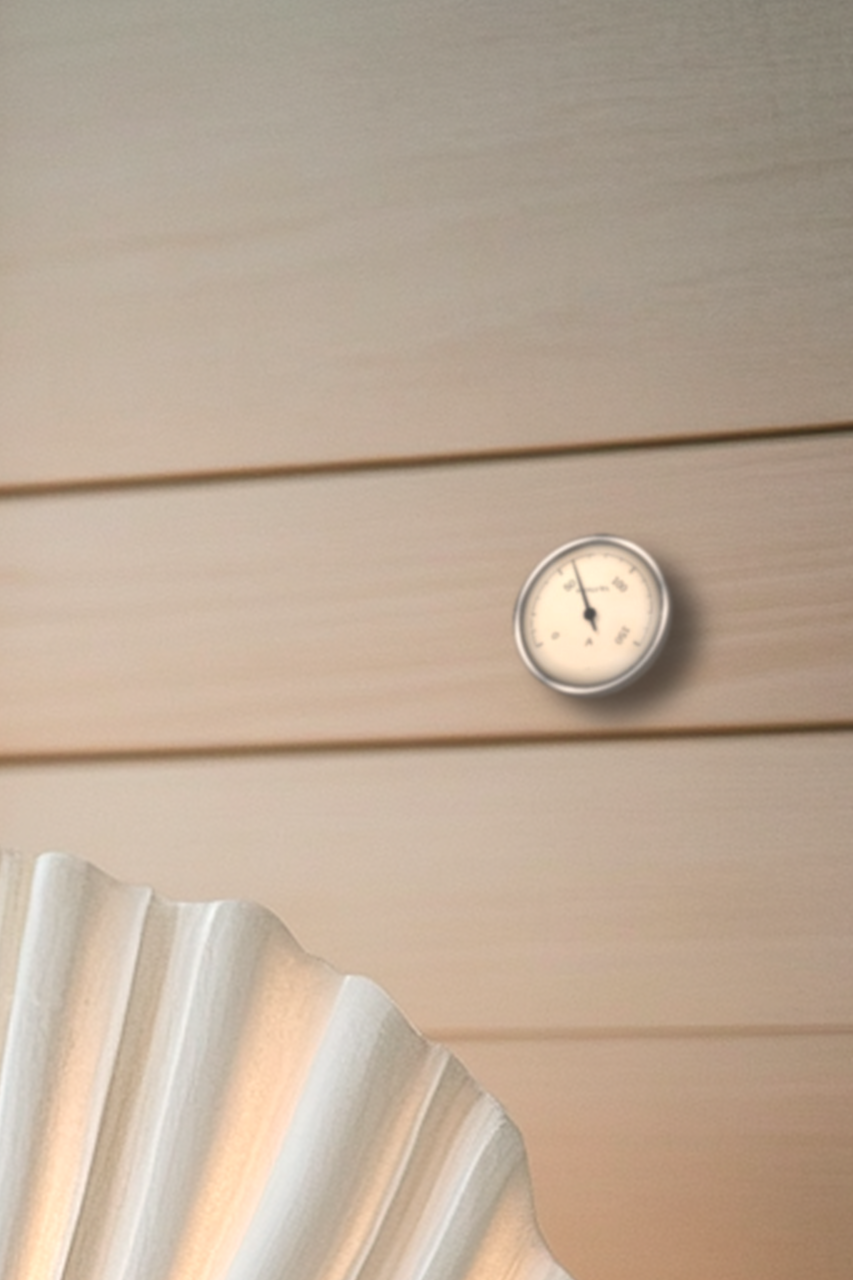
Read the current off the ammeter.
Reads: 60 A
